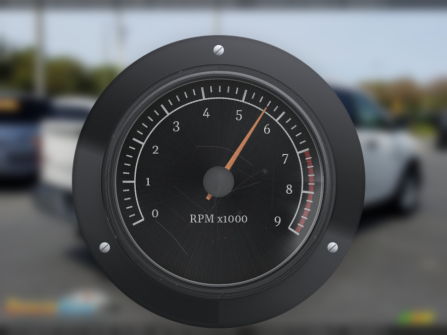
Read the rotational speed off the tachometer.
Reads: 5600 rpm
